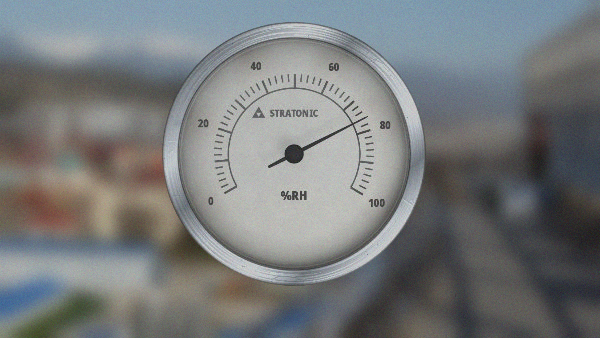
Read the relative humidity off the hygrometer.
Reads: 76 %
